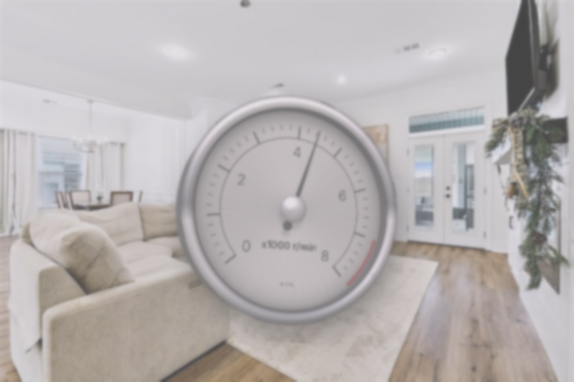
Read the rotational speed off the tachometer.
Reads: 4400 rpm
